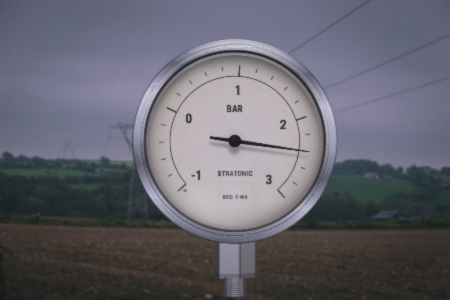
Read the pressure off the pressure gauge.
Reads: 2.4 bar
